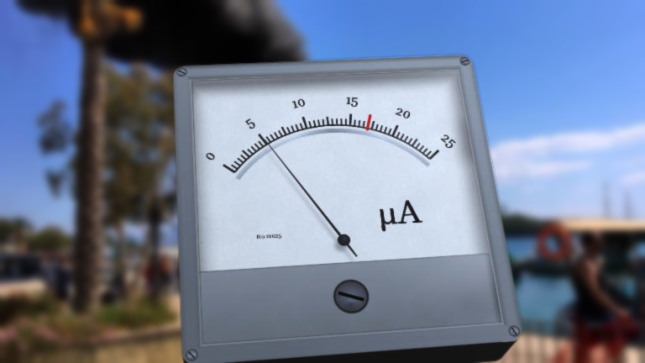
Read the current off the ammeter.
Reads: 5 µA
